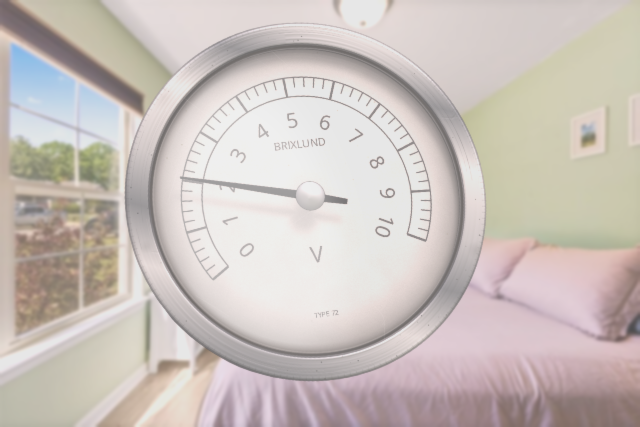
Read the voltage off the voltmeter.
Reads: 2 V
